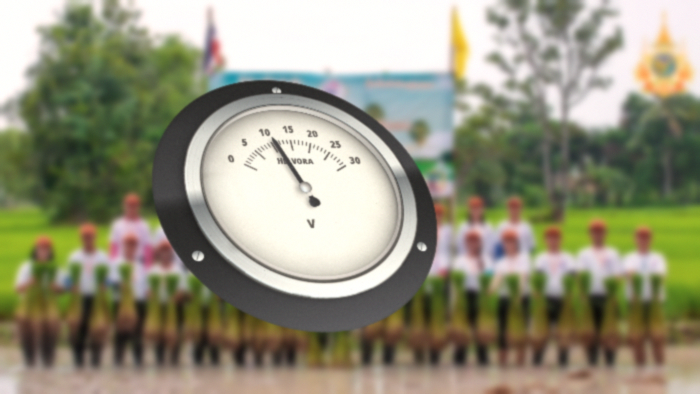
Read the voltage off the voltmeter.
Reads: 10 V
